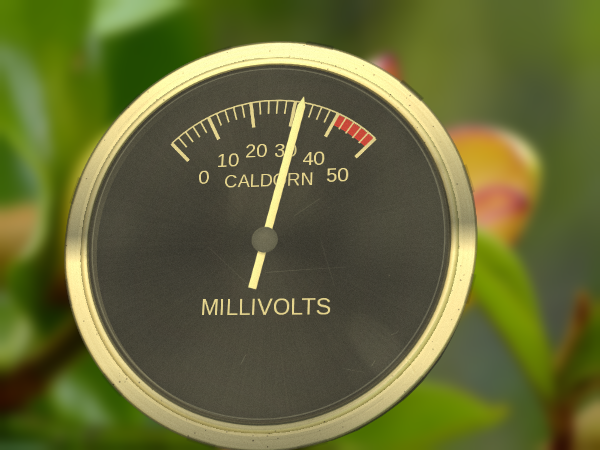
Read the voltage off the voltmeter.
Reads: 32 mV
